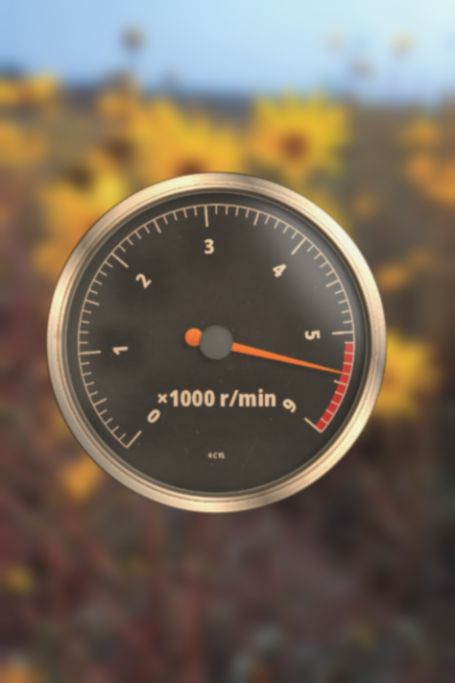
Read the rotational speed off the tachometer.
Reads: 5400 rpm
